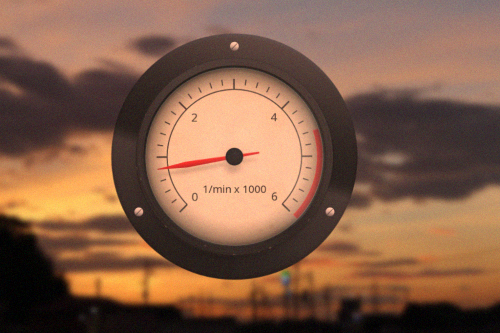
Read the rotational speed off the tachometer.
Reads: 800 rpm
